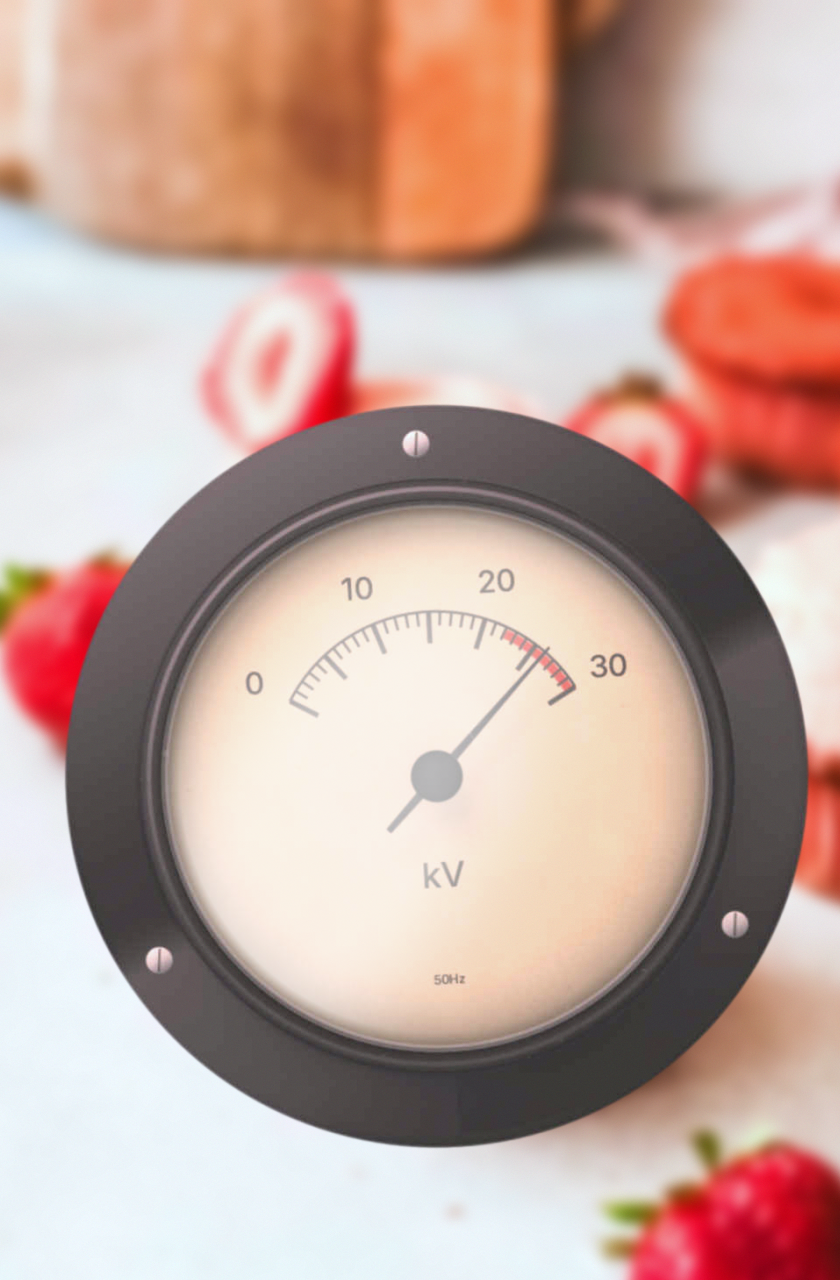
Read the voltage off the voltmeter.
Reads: 26 kV
